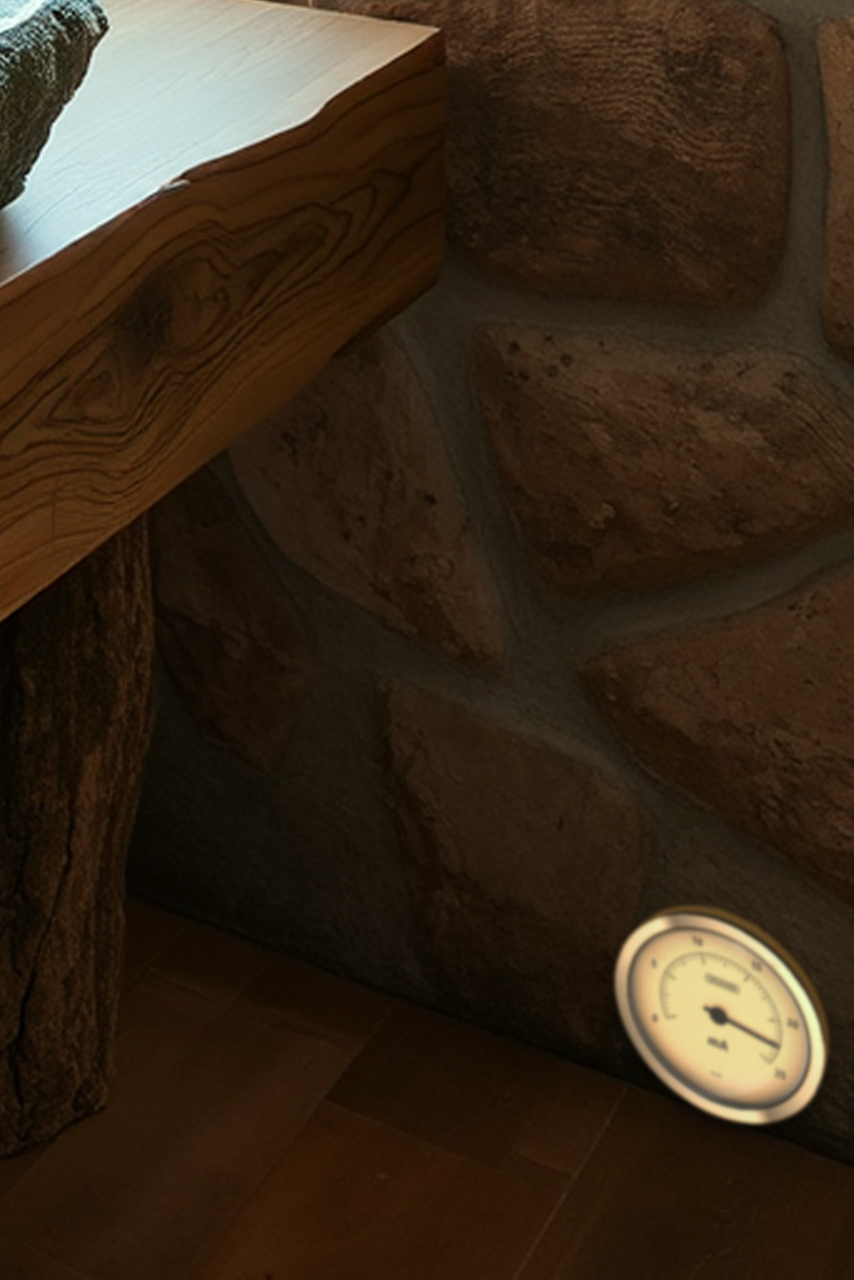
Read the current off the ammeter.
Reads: 22.5 mA
